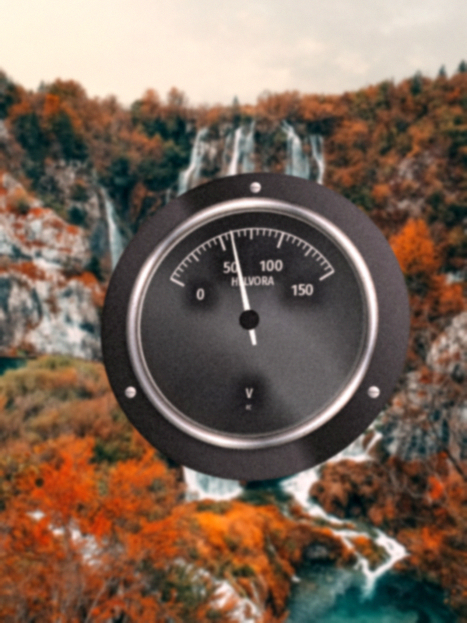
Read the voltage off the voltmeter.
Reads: 60 V
